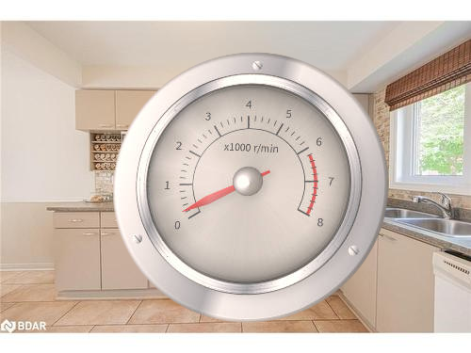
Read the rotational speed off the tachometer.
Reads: 200 rpm
